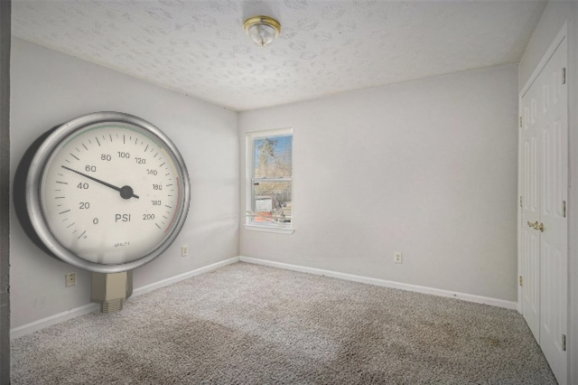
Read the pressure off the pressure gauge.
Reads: 50 psi
